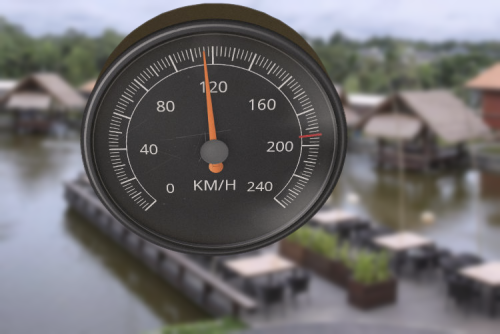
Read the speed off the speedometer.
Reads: 116 km/h
